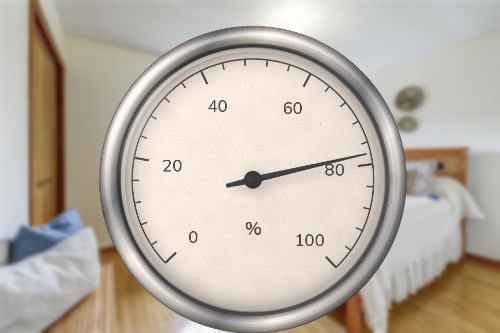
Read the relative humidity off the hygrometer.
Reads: 78 %
